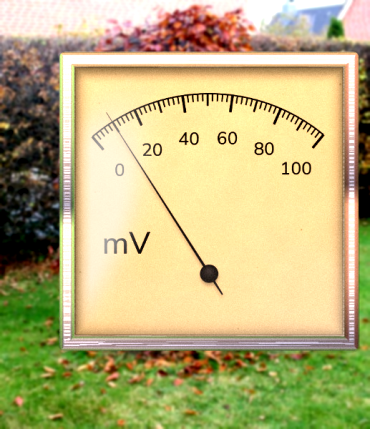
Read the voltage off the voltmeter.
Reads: 10 mV
